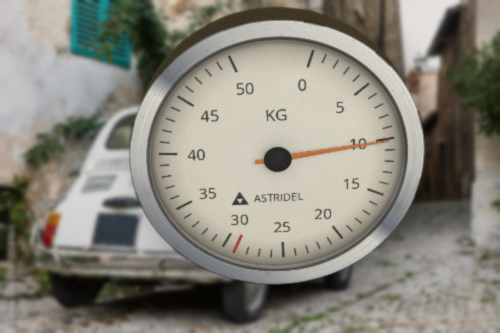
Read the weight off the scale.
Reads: 10 kg
